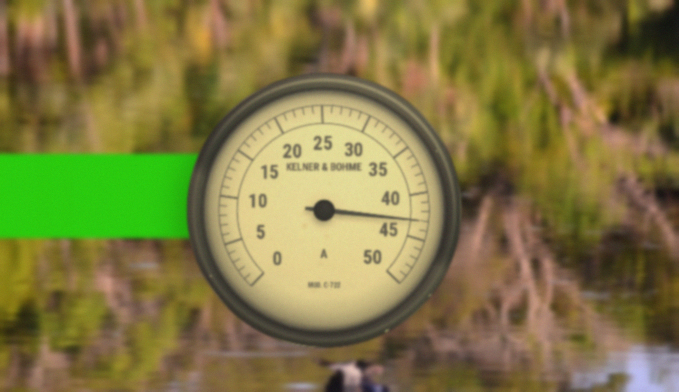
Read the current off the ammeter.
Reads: 43 A
